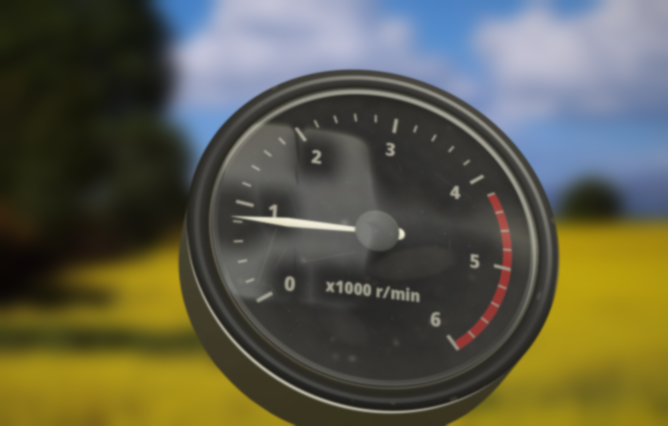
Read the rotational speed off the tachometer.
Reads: 800 rpm
